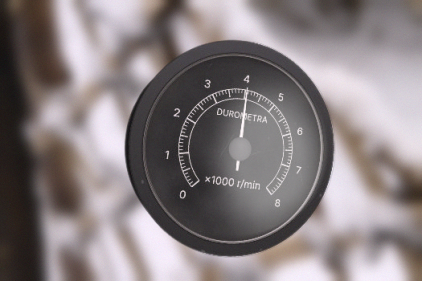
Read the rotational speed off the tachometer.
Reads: 4000 rpm
